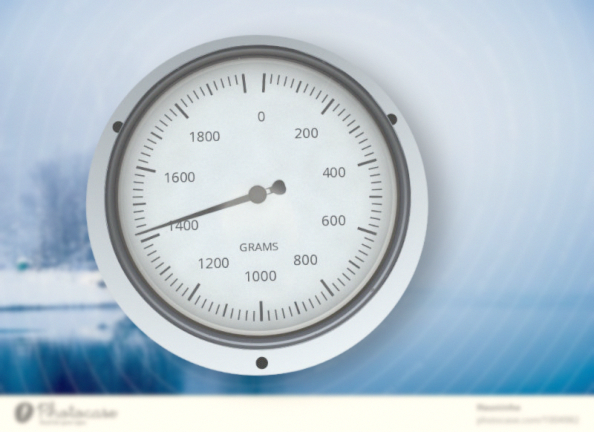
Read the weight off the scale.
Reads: 1420 g
